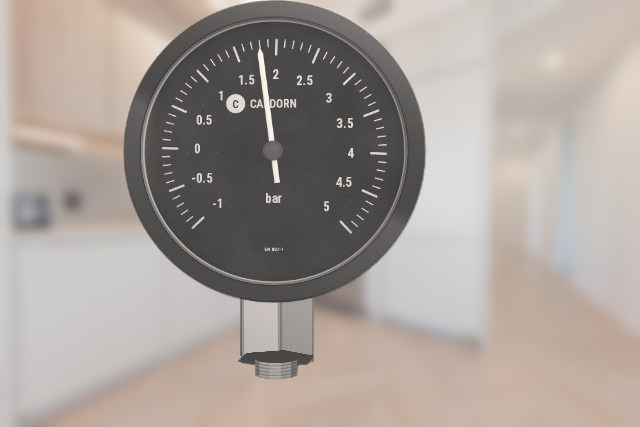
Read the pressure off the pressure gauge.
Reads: 1.8 bar
